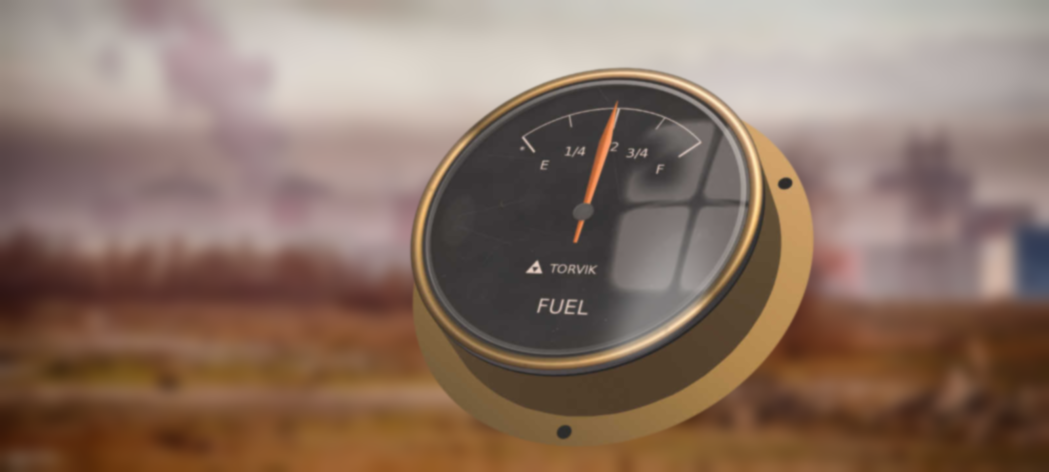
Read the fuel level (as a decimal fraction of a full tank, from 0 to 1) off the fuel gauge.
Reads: 0.5
